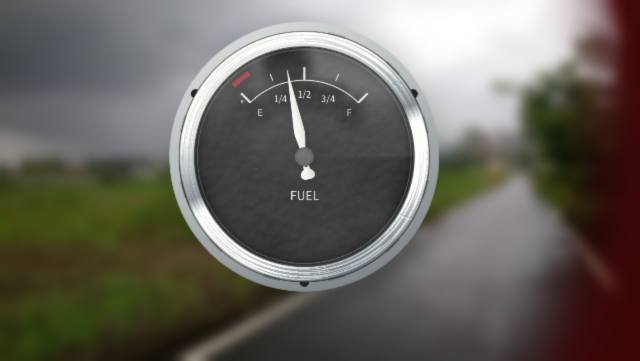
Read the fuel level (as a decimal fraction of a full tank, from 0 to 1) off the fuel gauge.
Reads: 0.375
